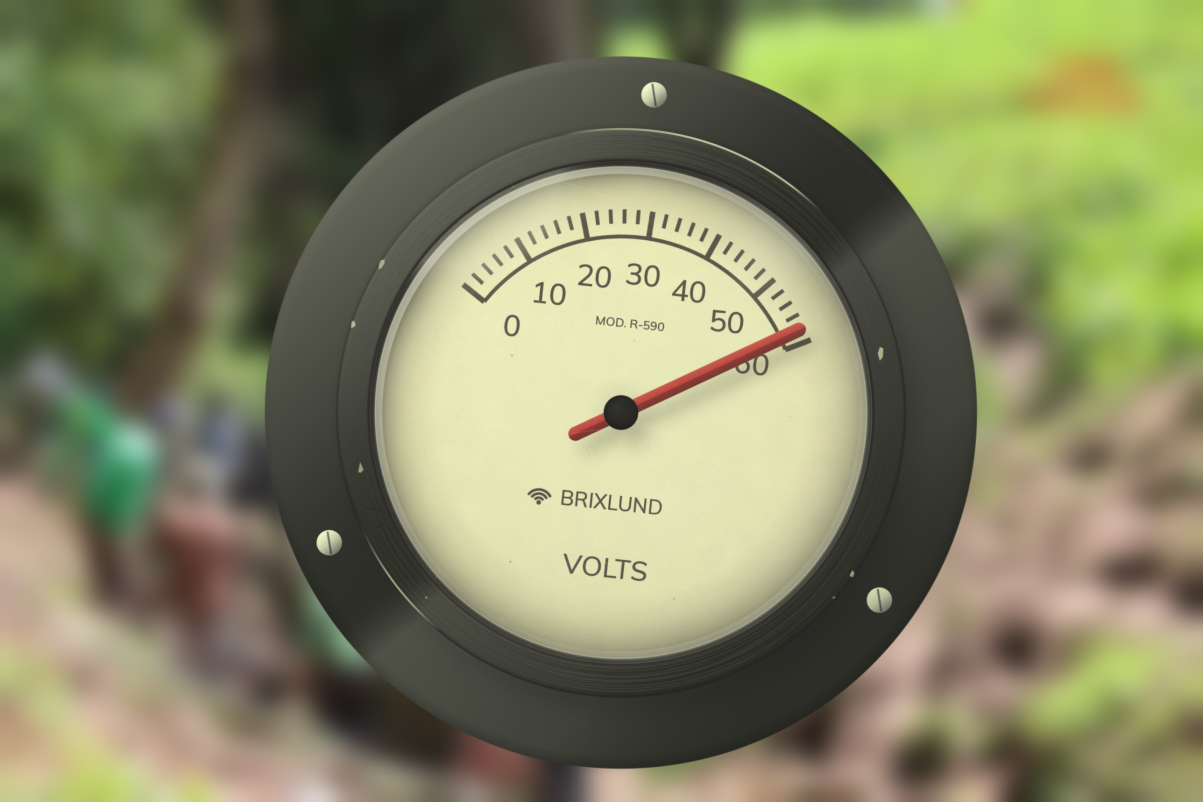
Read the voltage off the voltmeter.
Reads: 58 V
